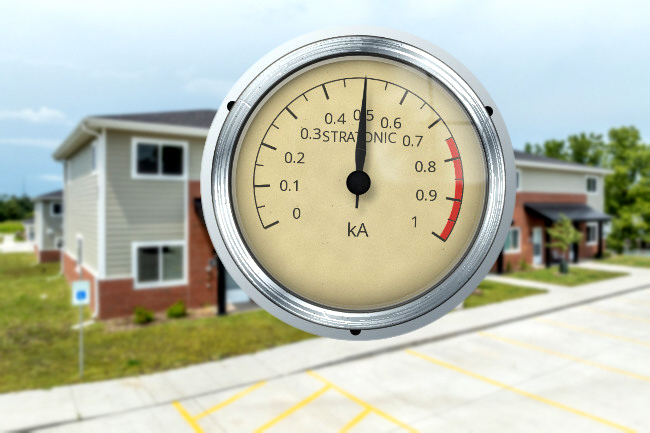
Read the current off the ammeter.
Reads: 0.5 kA
